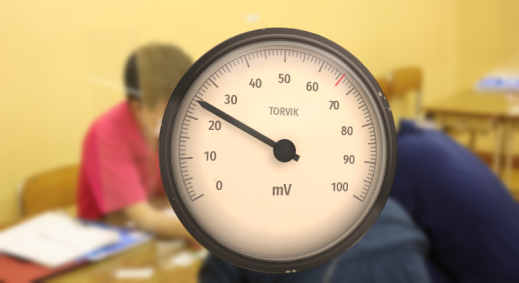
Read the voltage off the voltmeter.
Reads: 24 mV
